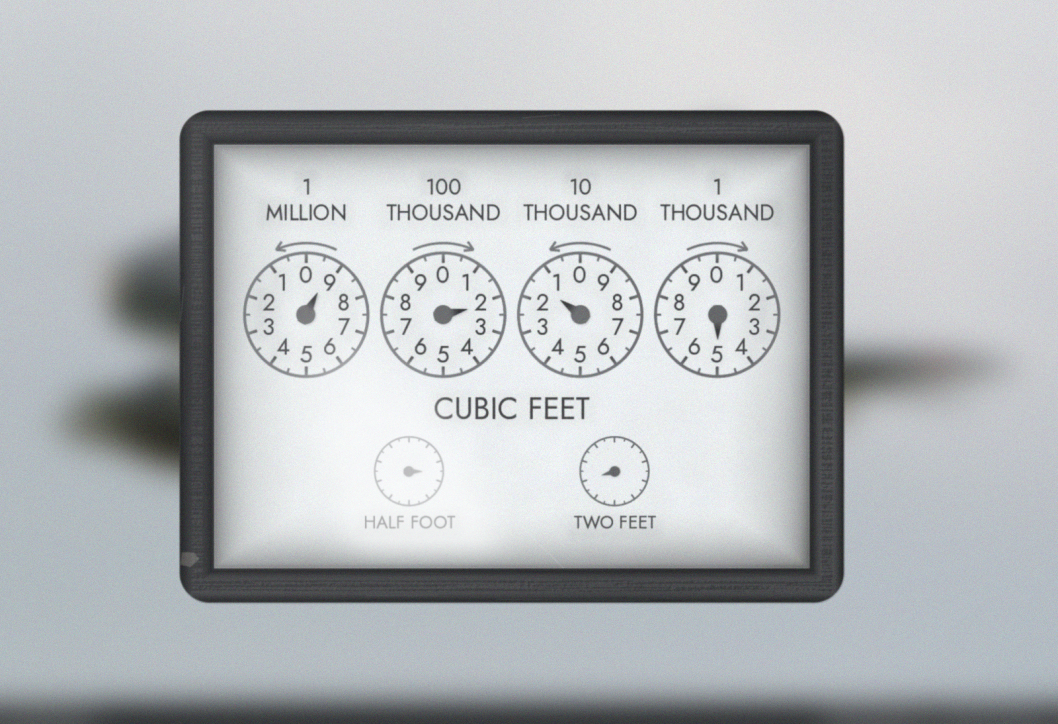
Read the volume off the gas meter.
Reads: 921500 ft³
